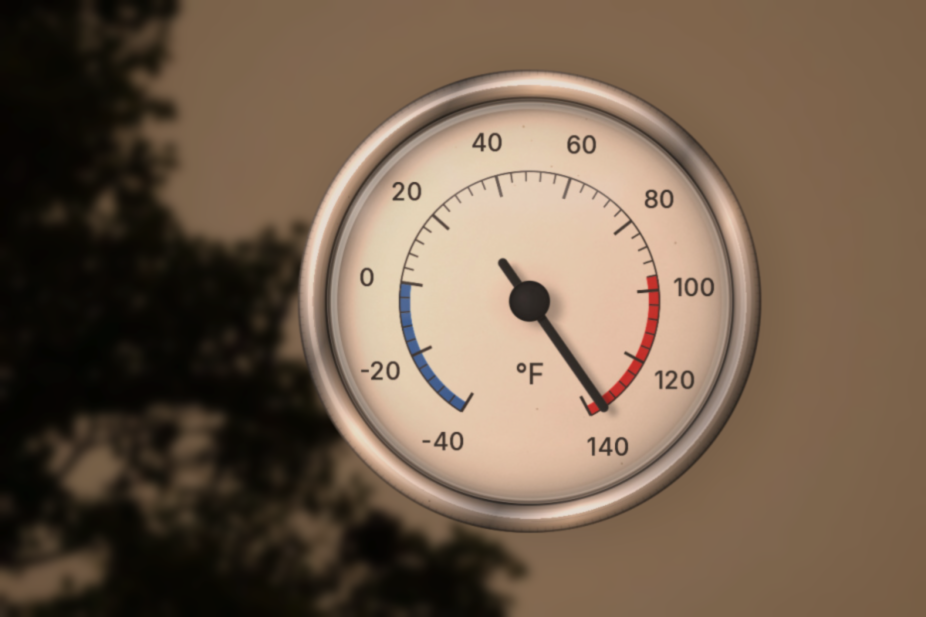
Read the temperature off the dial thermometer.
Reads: 136 °F
